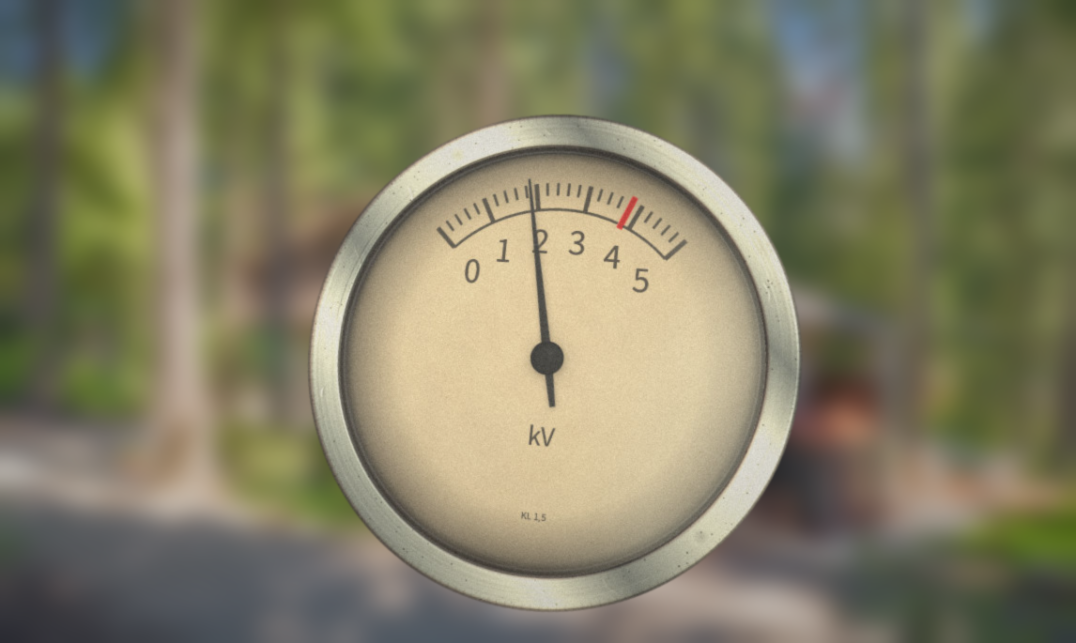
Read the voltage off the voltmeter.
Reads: 1.9 kV
